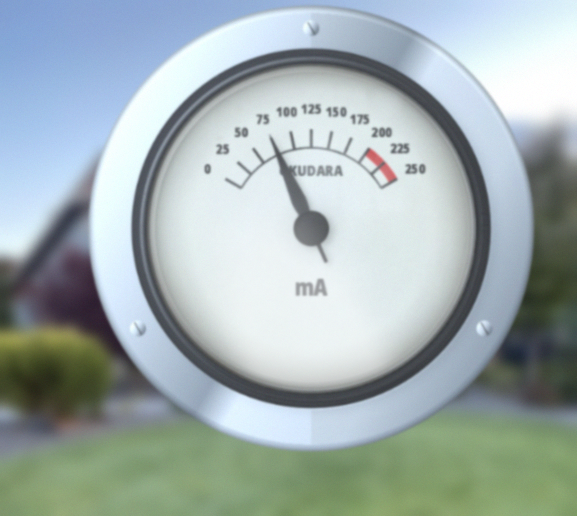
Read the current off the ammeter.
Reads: 75 mA
